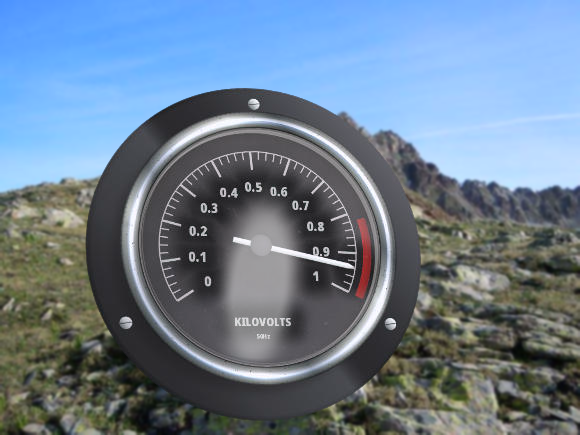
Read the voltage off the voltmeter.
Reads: 0.94 kV
